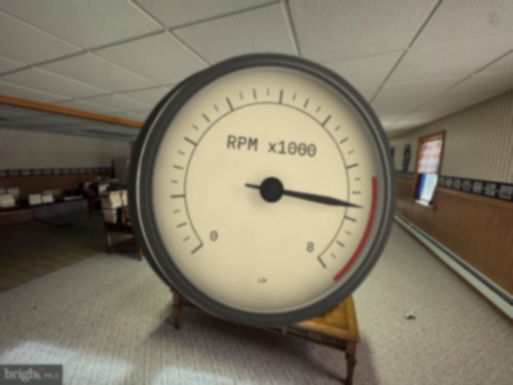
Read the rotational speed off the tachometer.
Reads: 6750 rpm
